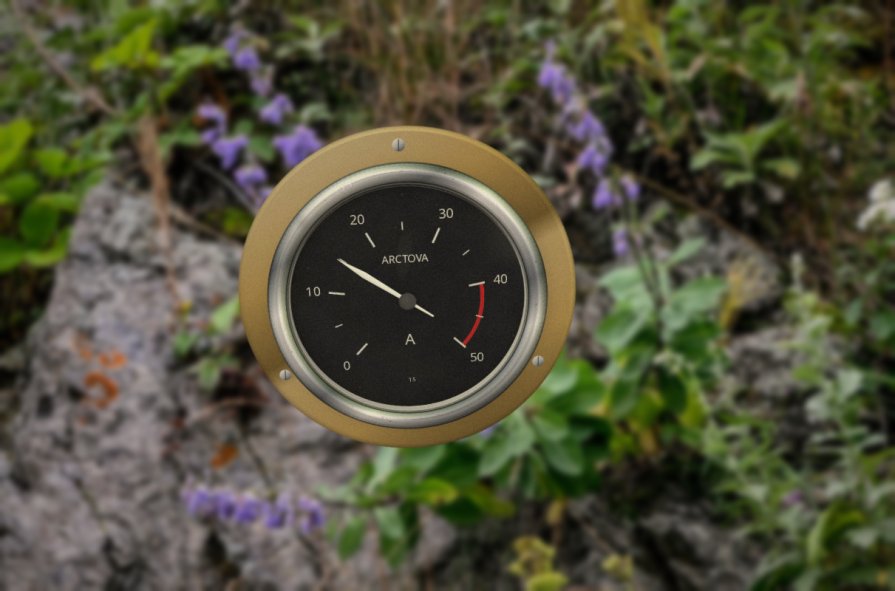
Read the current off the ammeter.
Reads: 15 A
